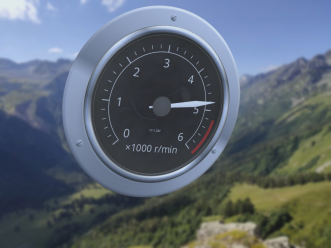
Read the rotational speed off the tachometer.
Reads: 4800 rpm
